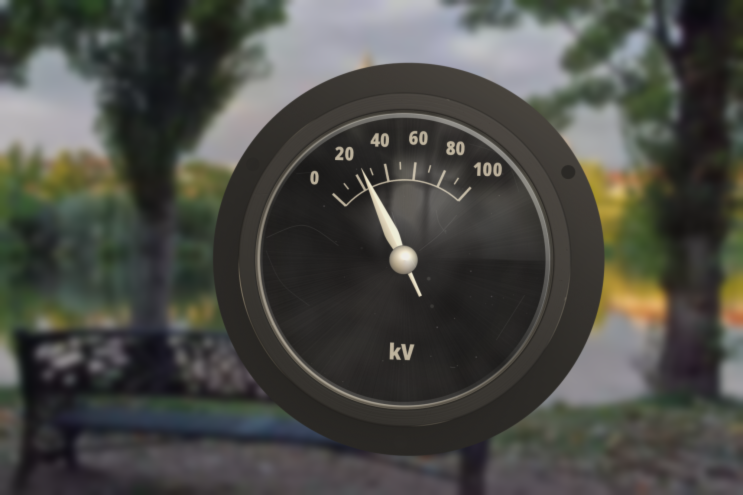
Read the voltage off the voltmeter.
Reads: 25 kV
